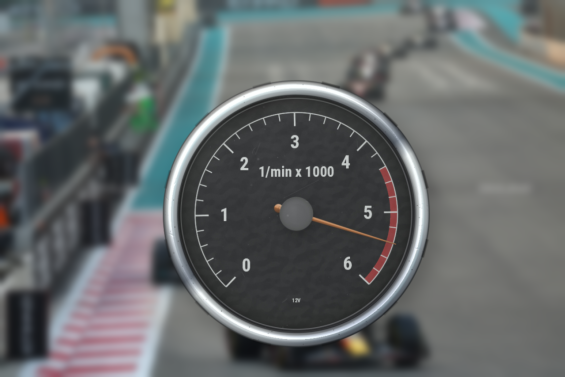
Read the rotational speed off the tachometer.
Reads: 5400 rpm
